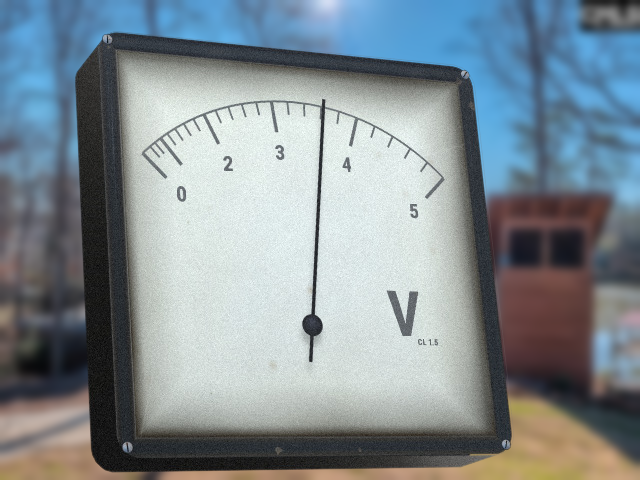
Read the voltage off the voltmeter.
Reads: 3.6 V
